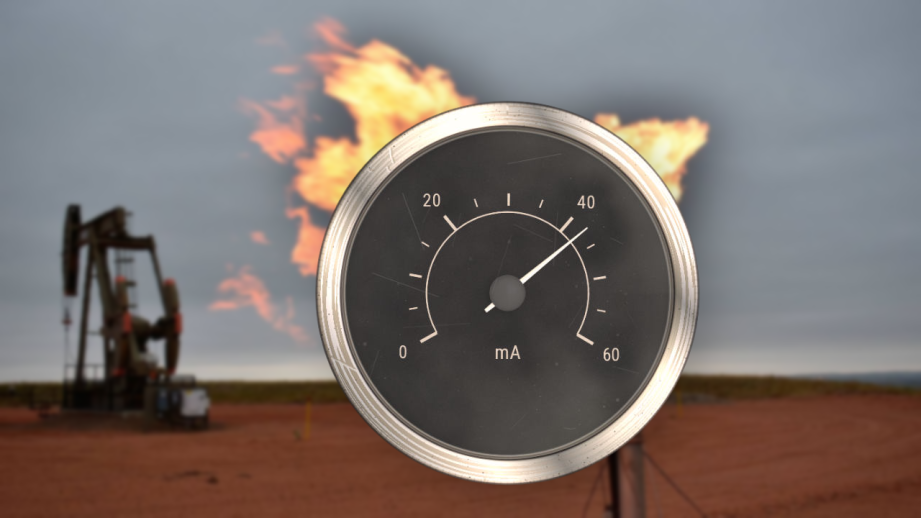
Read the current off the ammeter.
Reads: 42.5 mA
